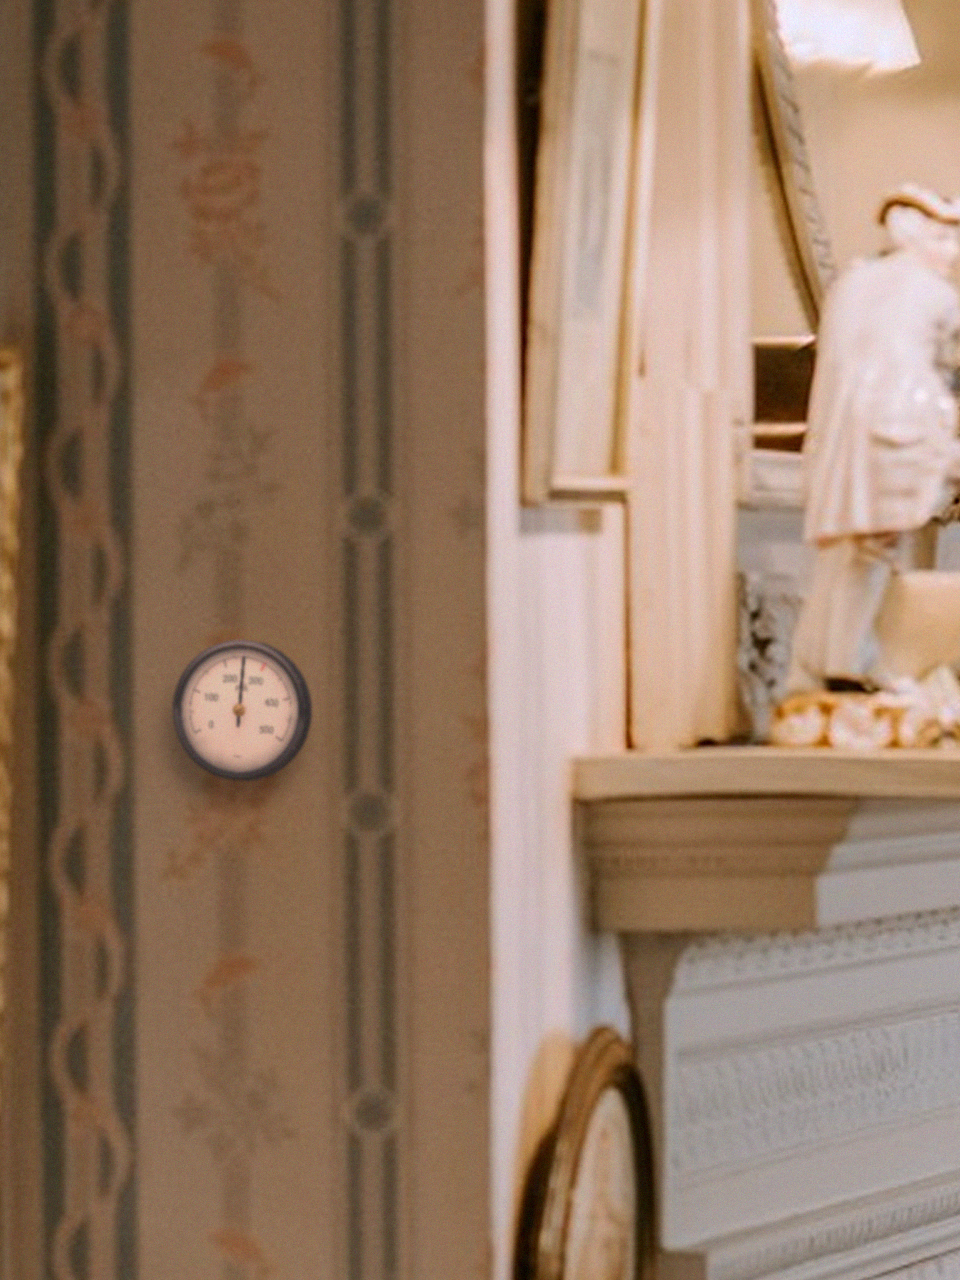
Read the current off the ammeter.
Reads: 250 mA
